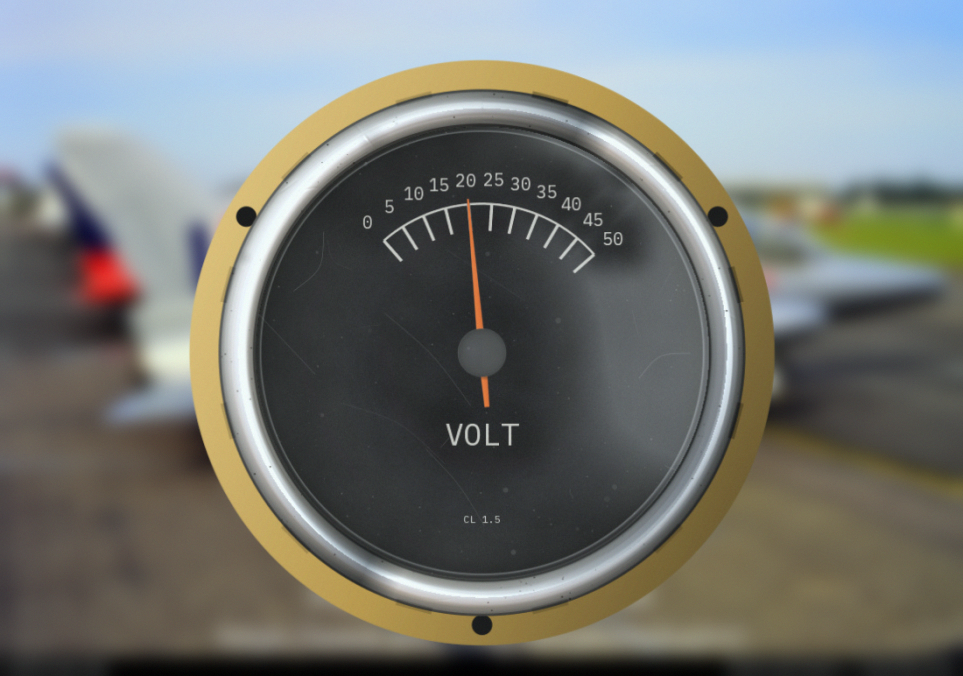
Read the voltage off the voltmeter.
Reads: 20 V
